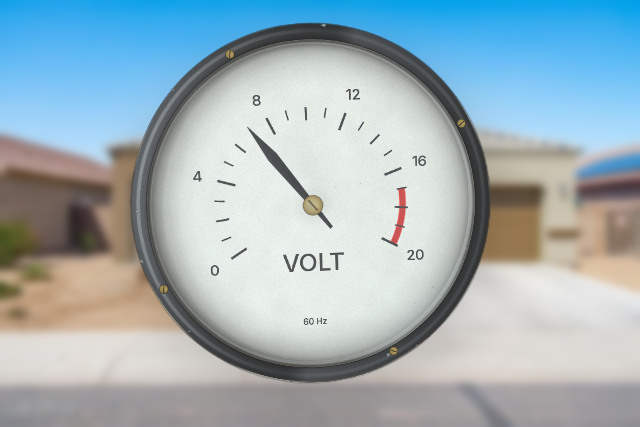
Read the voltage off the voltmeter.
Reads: 7 V
